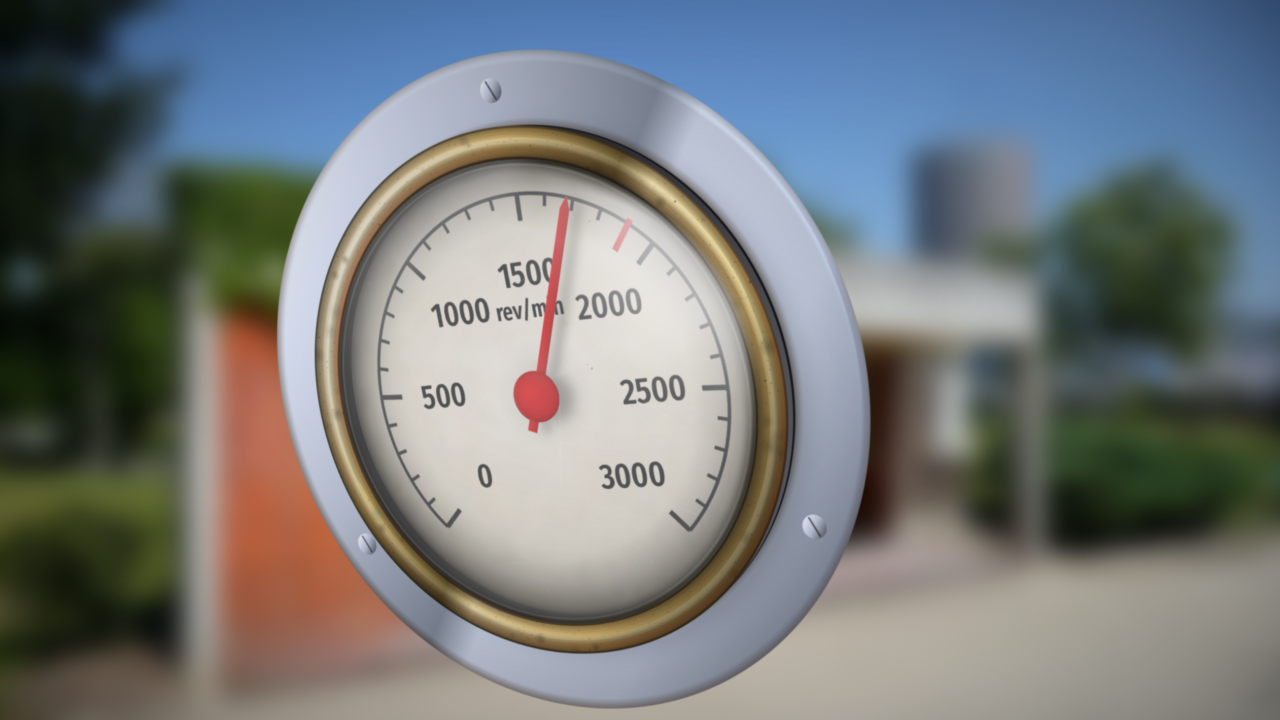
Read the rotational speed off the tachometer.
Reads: 1700 rpm
